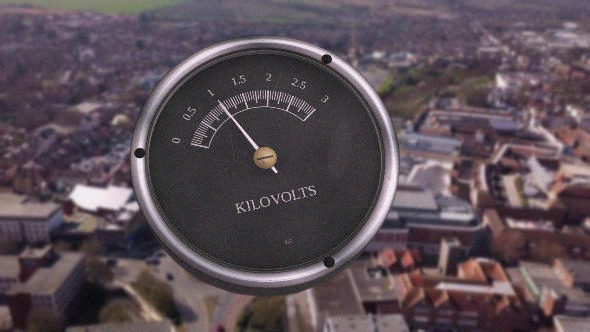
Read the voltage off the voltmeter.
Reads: 1 kV
